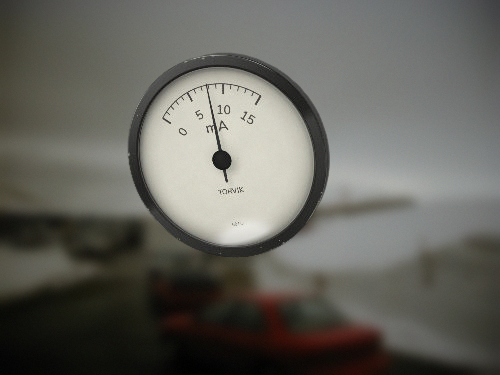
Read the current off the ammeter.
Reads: 8 mA
